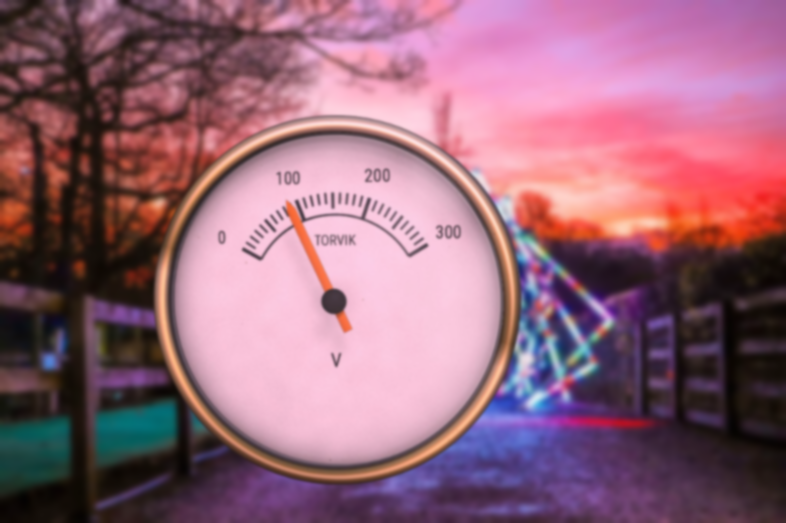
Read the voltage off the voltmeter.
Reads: 90 V
